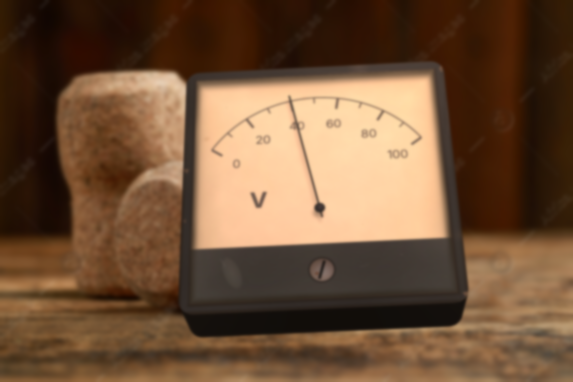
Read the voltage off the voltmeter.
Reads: 40 V
